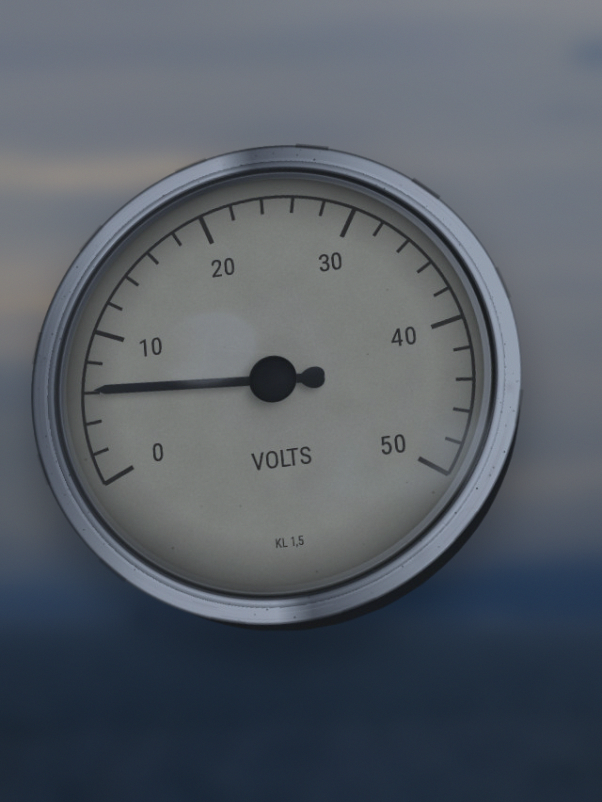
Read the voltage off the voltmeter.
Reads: 6 V
